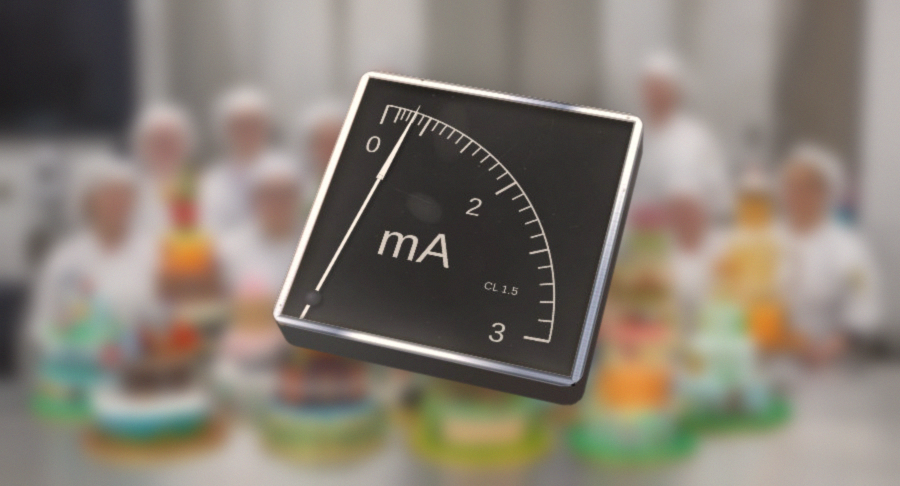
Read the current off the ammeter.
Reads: 0.8 mA
